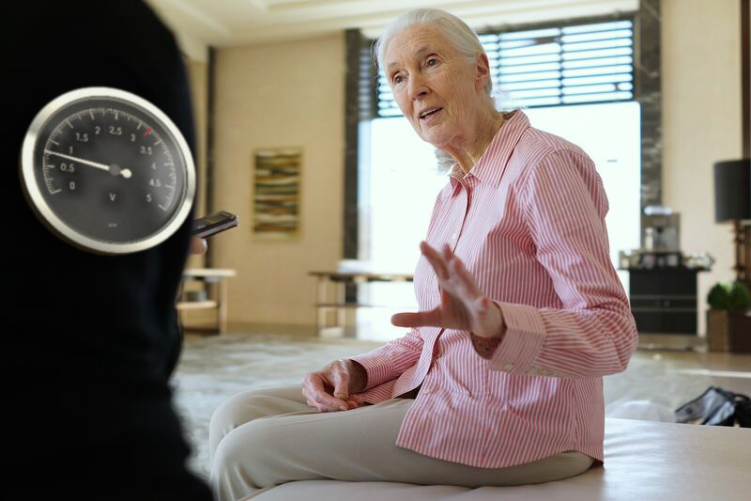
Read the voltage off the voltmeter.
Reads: 0.75 V
